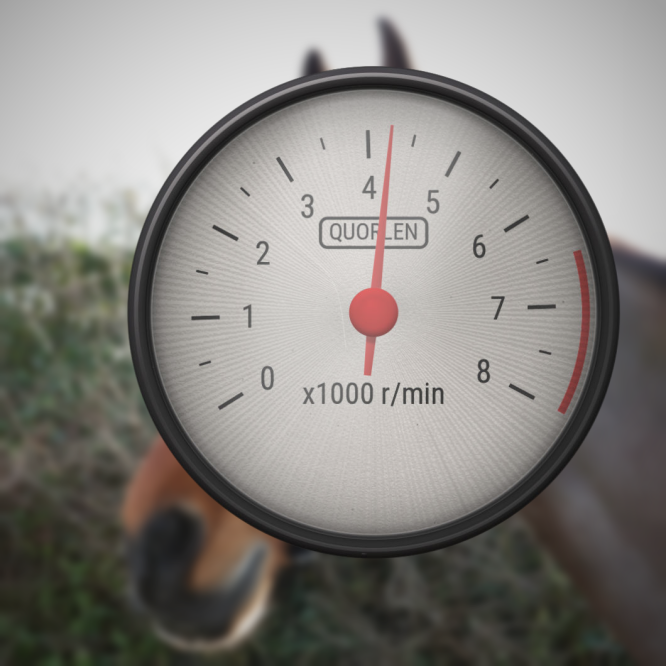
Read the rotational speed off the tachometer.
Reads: 4250 rpm
